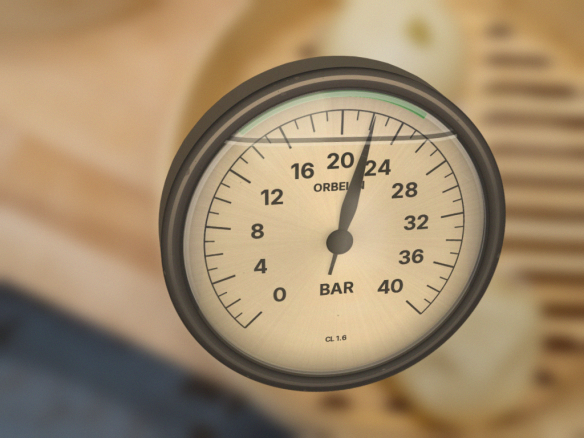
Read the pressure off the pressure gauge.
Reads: 22 bar
